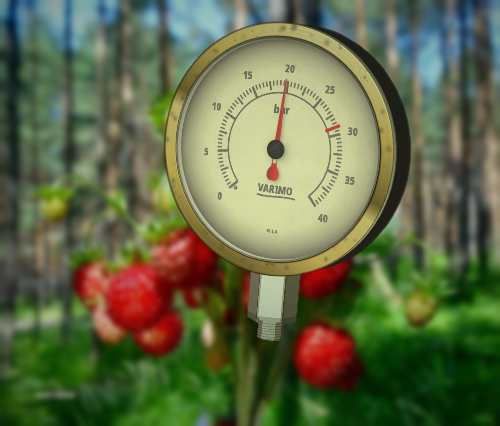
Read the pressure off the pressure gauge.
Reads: 20 bar
